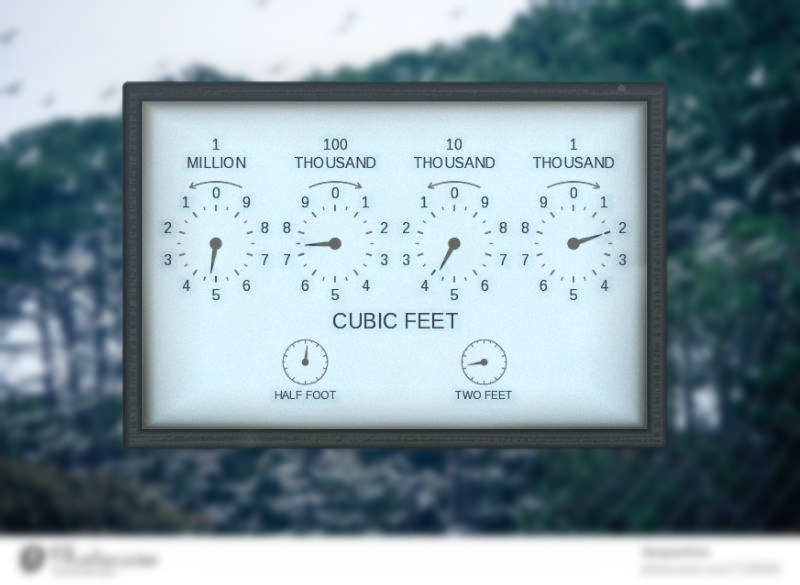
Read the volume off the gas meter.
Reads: 474200 ft³
